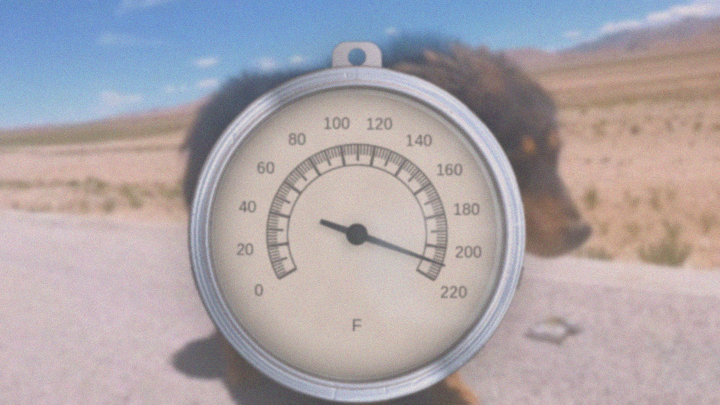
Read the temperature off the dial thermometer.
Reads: 210 °F
